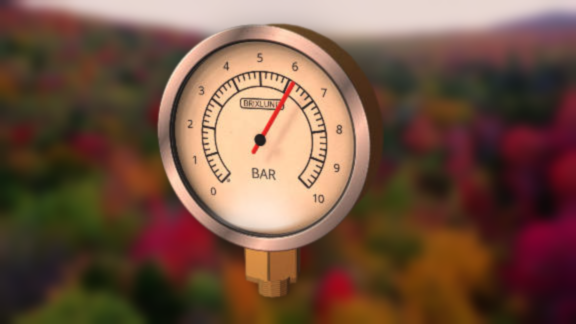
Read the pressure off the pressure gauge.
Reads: 6.2 bar
